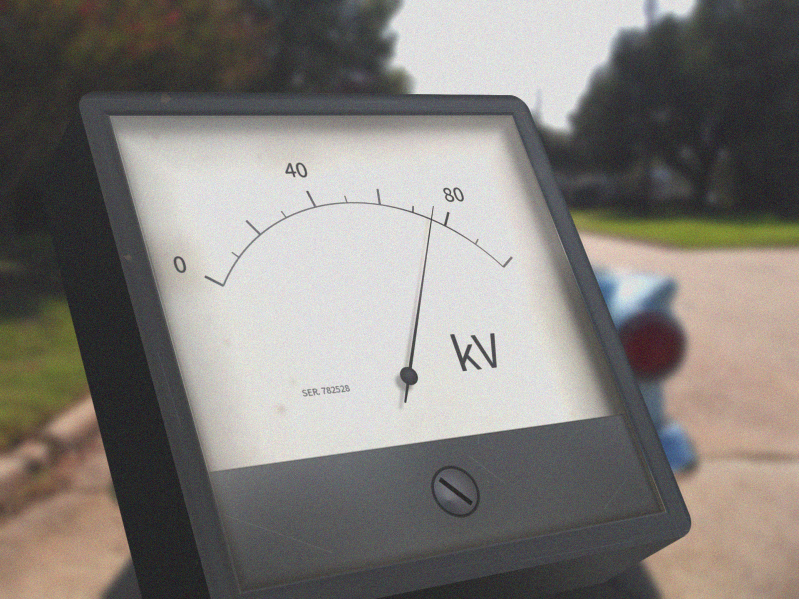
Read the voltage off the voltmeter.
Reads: 75 kV
